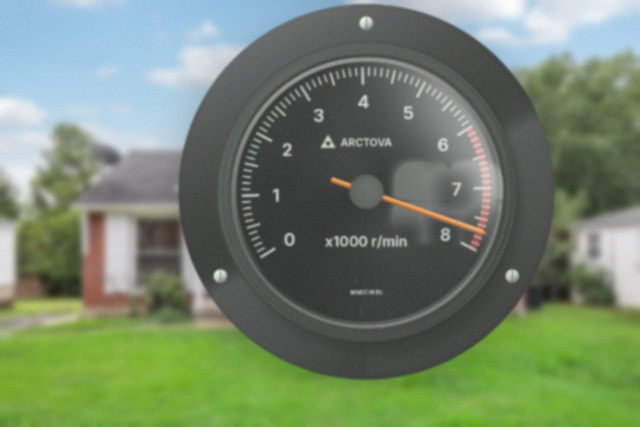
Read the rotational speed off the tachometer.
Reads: 7700 rpm
